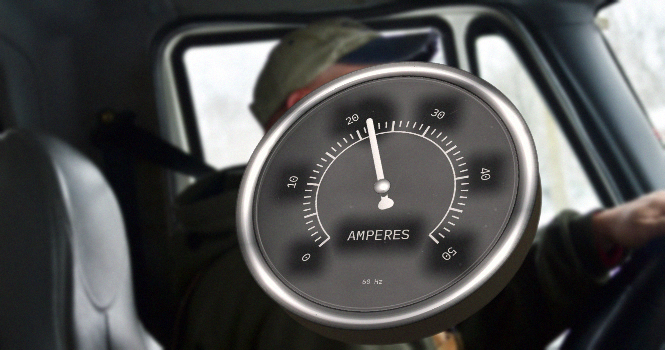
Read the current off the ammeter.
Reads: 22 A
